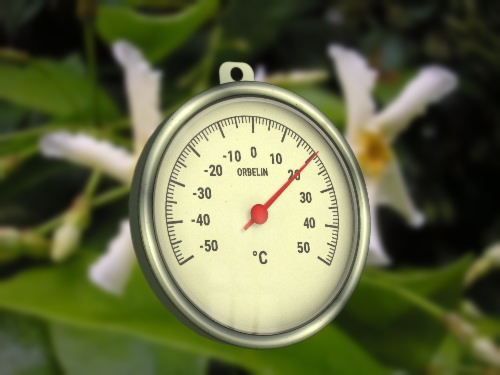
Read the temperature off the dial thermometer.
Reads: 20 °C
